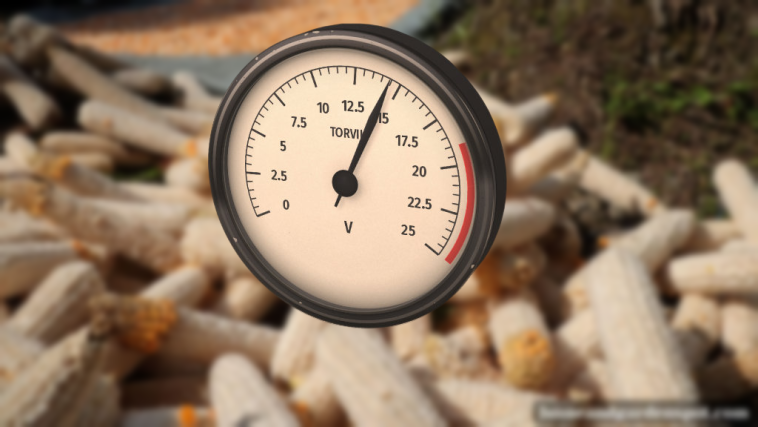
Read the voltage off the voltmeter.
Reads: 14.5 V
